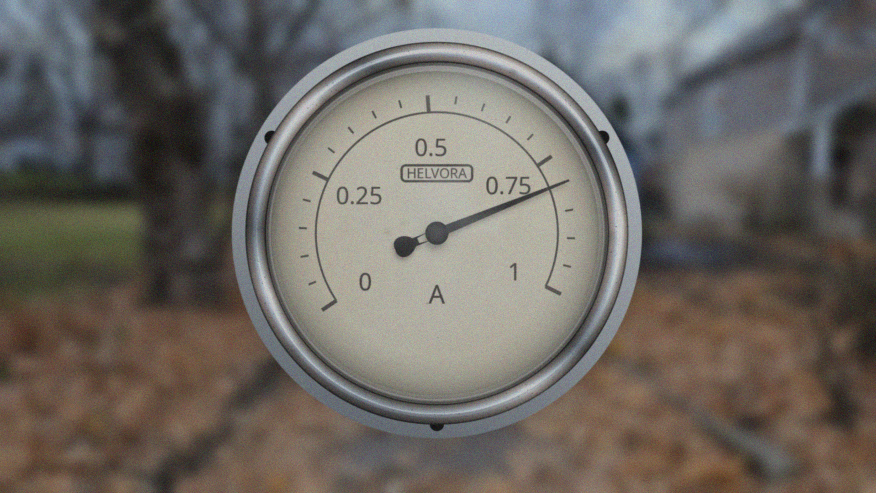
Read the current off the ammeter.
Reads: 0.8 A
